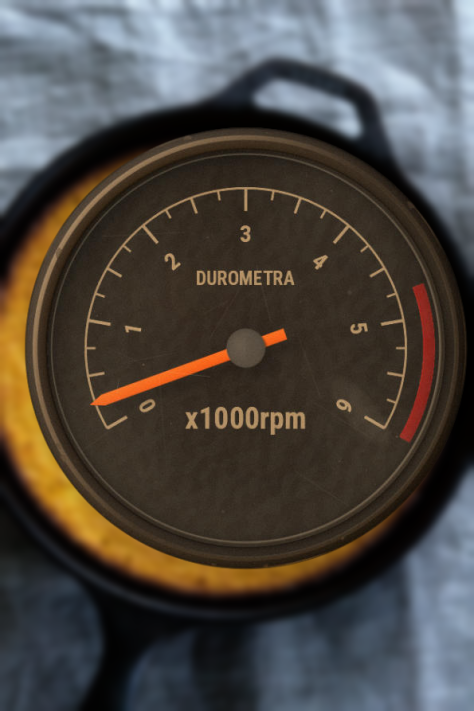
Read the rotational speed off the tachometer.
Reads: 250 rpm
